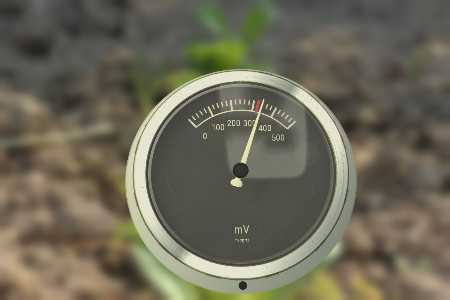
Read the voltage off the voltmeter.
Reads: 340 mV
